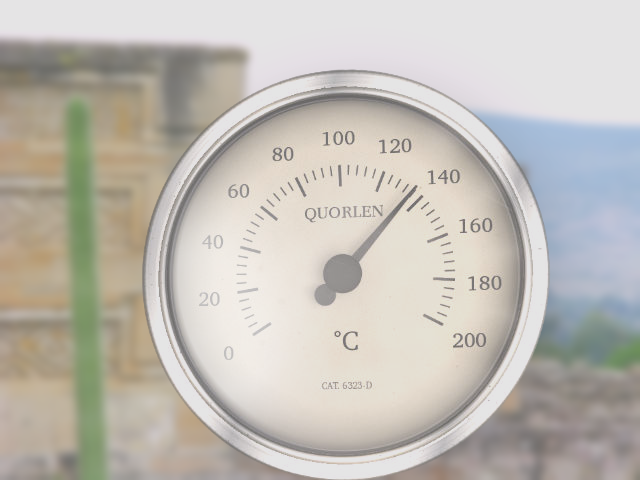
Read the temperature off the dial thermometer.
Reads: 136 °C
